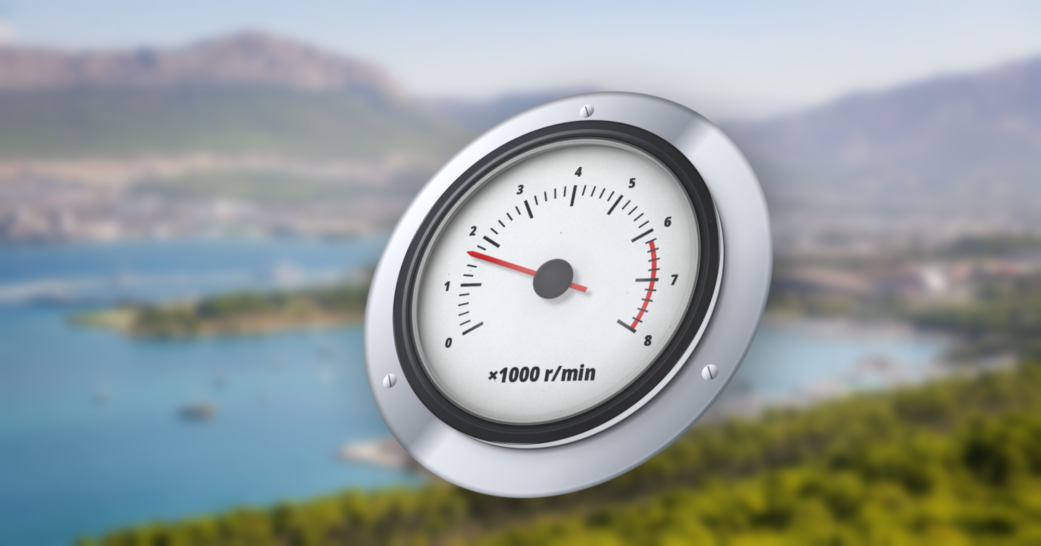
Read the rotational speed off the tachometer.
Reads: 1600 rpm
